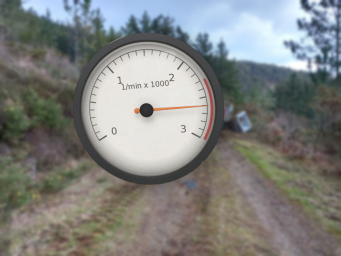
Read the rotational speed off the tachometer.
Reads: 2600 rpm
